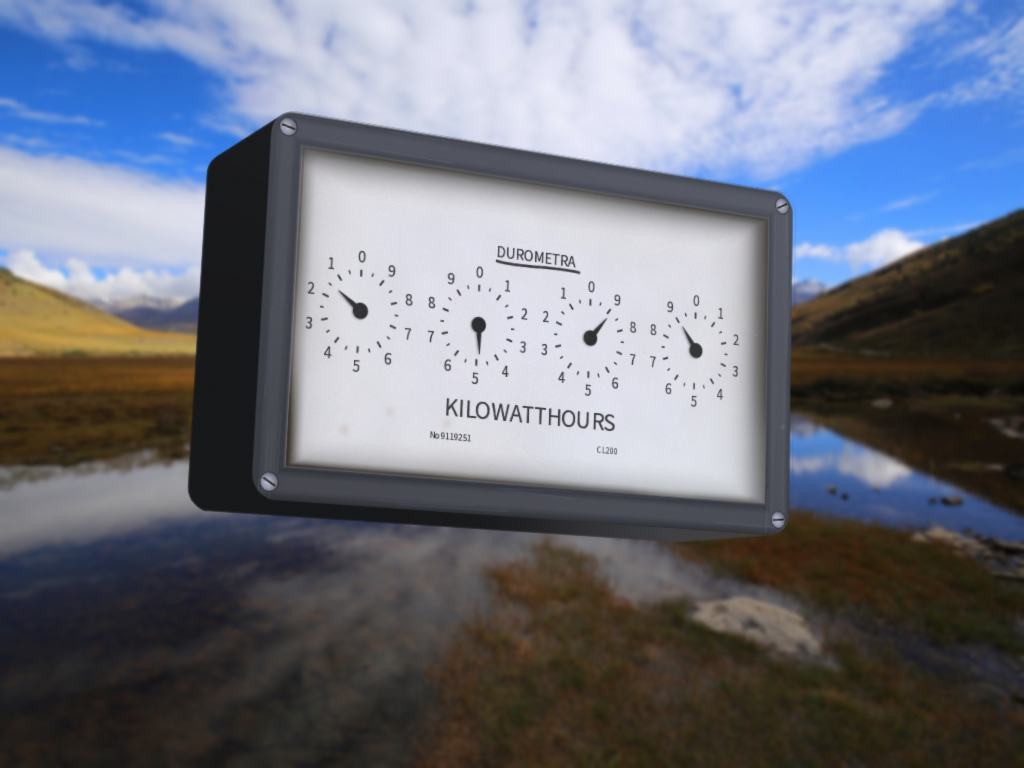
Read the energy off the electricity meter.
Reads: 1489 kWh
